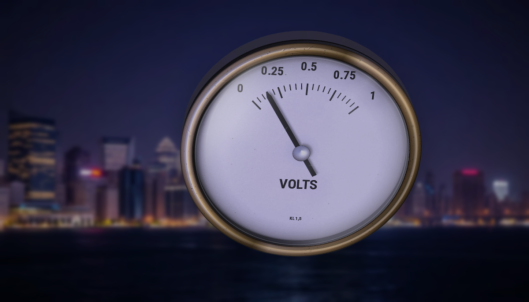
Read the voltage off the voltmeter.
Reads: 0.15 V
